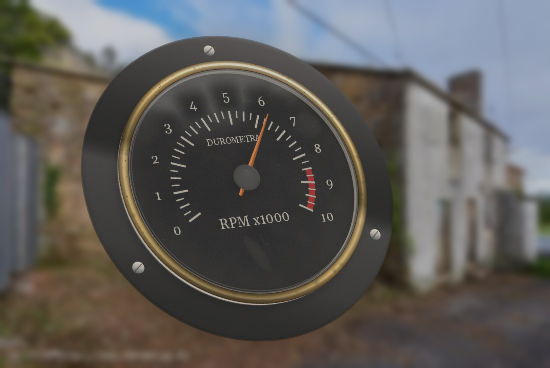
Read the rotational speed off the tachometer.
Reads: 6250 rpm
